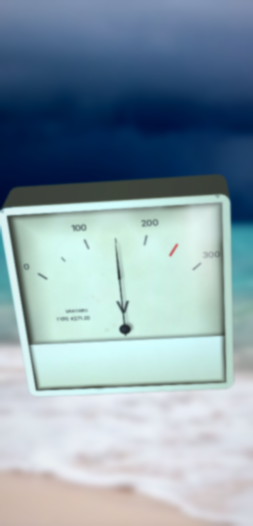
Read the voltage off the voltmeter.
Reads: 150 V
